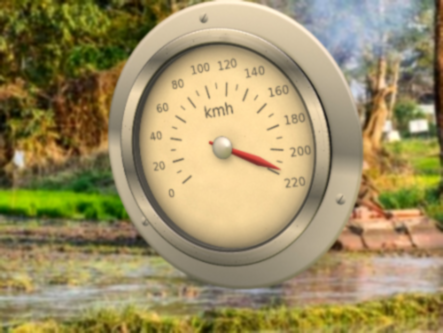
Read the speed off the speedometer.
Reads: 215 km/h
